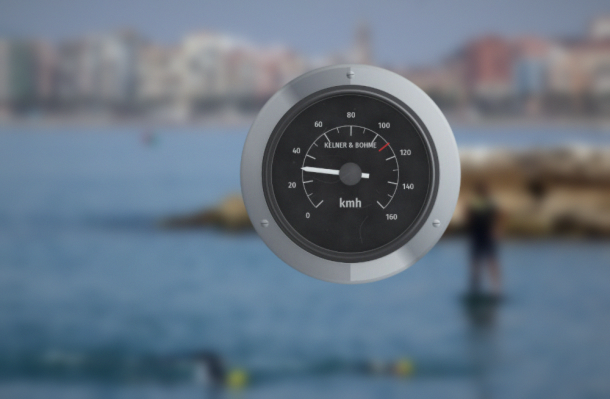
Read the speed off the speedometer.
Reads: 30 km/h
